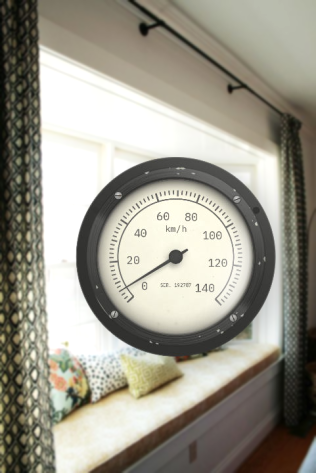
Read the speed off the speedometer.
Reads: 6 km/h
